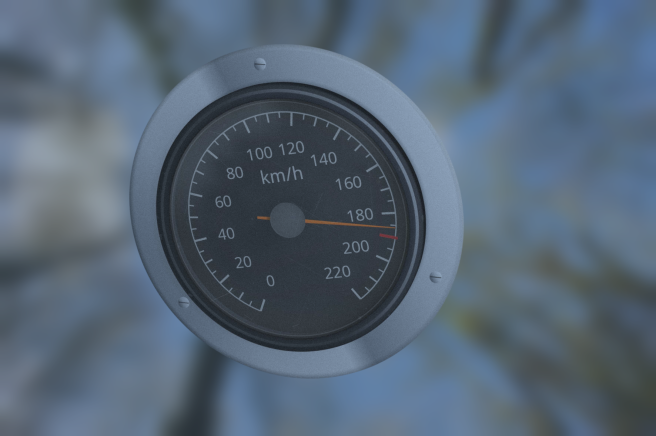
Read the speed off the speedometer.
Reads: 185 km/h
